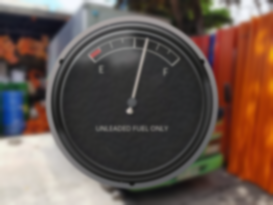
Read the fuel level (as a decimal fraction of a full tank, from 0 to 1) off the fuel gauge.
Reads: 0.625
